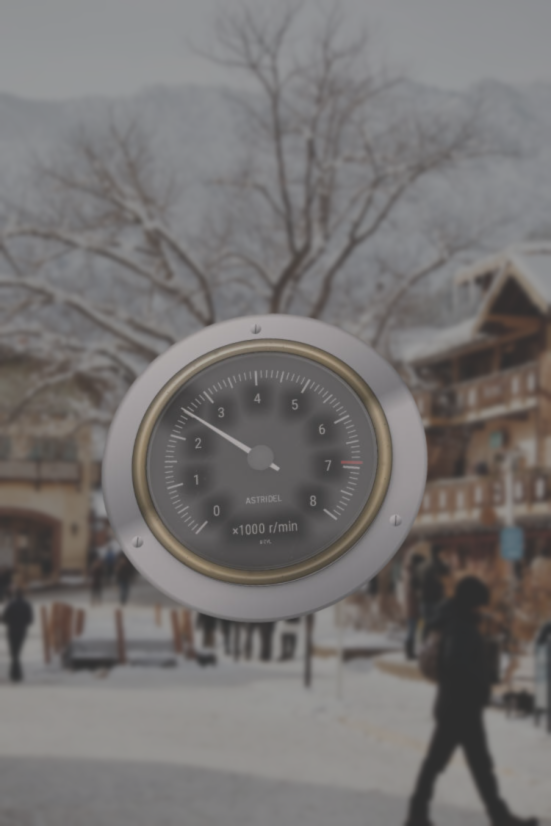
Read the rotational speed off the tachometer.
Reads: 2500 rpm
